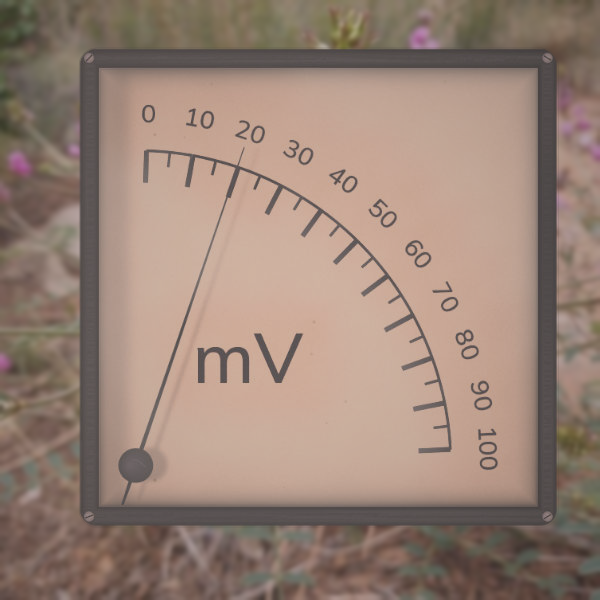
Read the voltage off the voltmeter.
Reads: 20 mV
